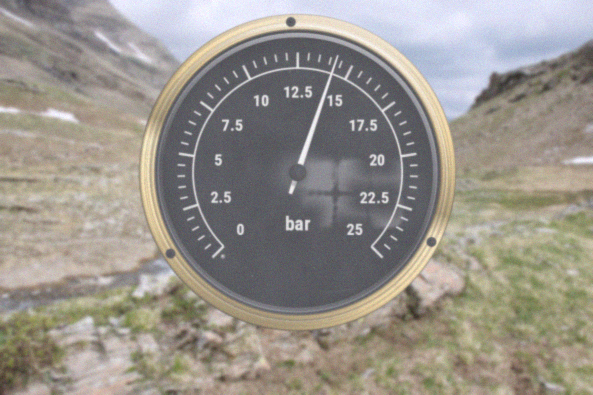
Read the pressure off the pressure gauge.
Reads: 14.25 bar
